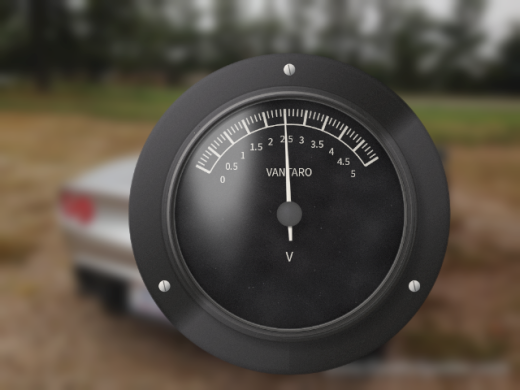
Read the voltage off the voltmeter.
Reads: 2.5 V
